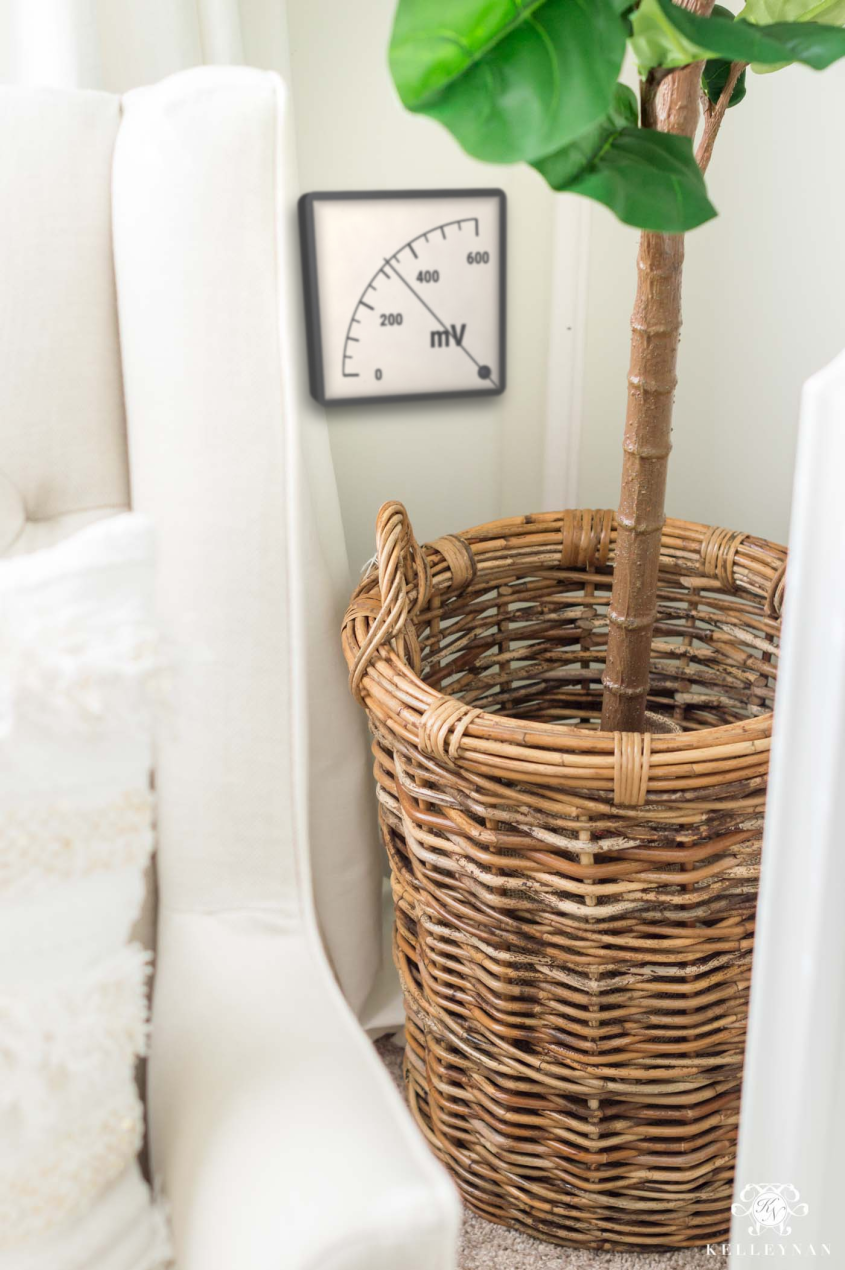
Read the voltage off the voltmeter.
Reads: 325 mV
